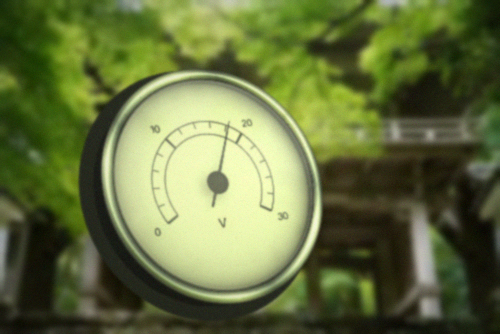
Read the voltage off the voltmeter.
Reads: 18 V
